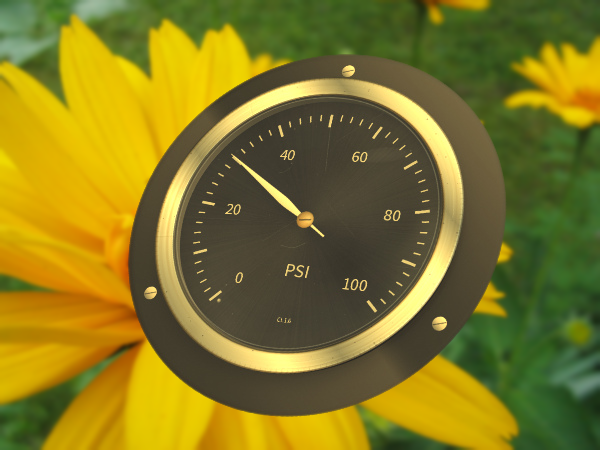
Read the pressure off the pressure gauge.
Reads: 30 psi
